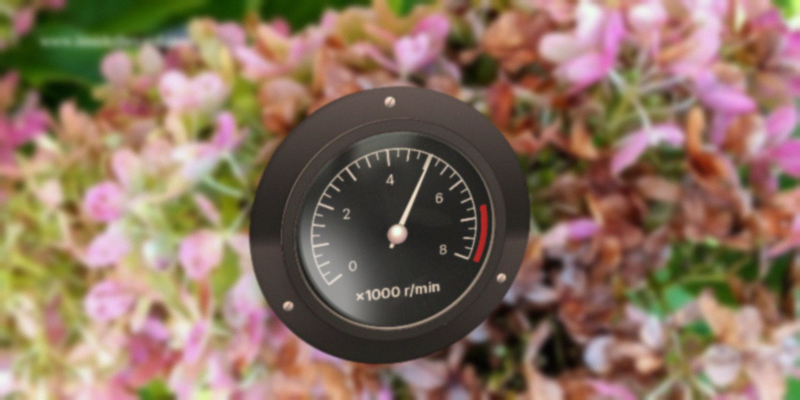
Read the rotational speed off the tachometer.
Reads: 5000 rpm
